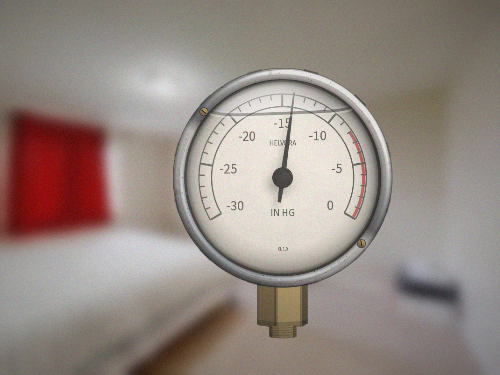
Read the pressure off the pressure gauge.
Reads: -14 inHg
